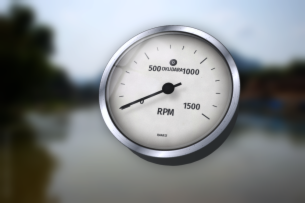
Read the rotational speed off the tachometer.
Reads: 0 rpm
